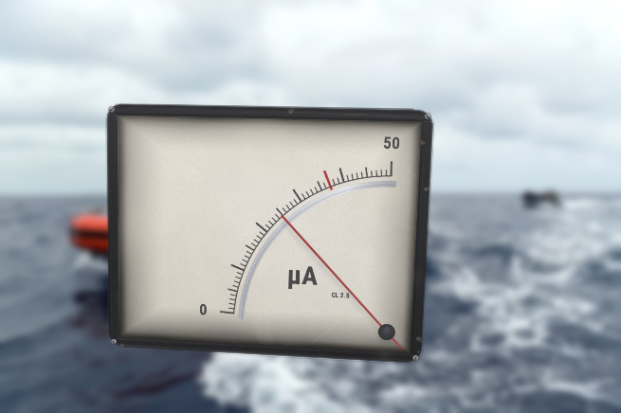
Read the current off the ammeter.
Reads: 25 µA
